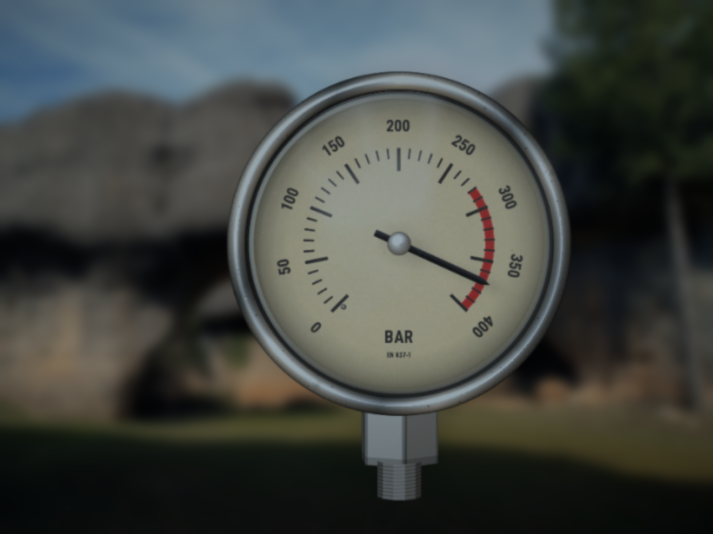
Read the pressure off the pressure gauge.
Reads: 370 bar
